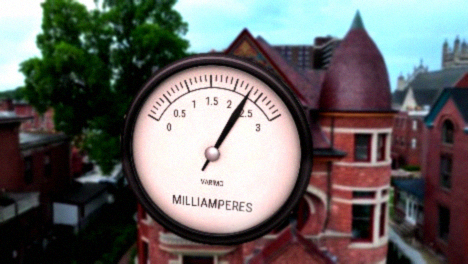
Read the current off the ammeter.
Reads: 2.3 mA
